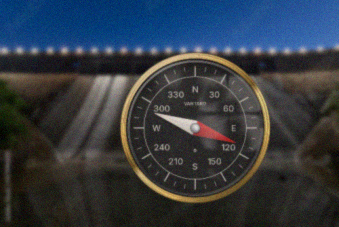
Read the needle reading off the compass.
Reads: 110 °
